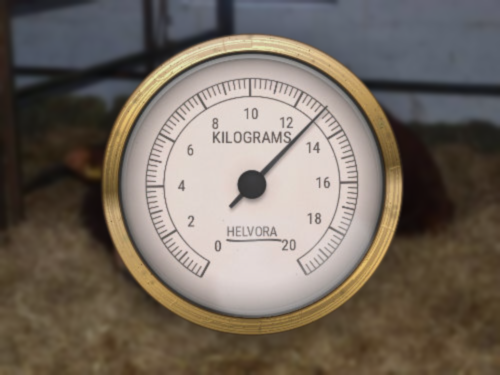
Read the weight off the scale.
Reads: 13 kg
